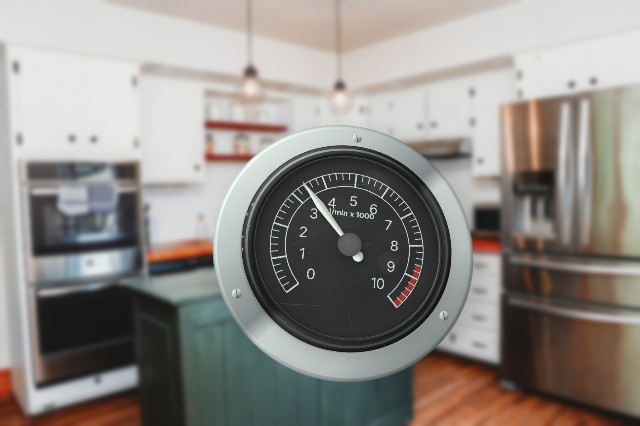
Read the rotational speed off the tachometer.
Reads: 3400 rpm
